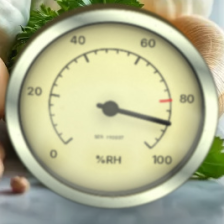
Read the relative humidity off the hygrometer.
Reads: 88 %
